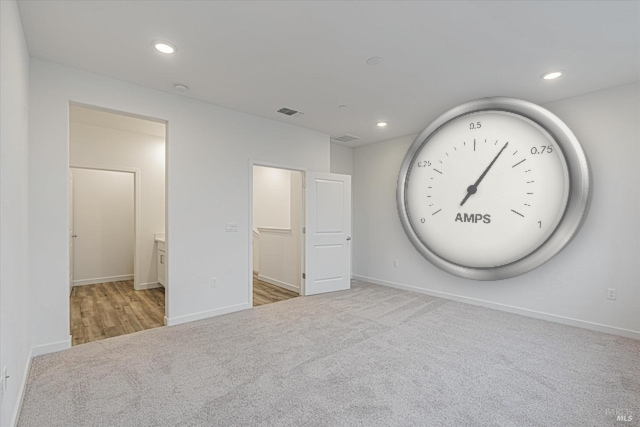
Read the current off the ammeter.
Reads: 0.65 A
